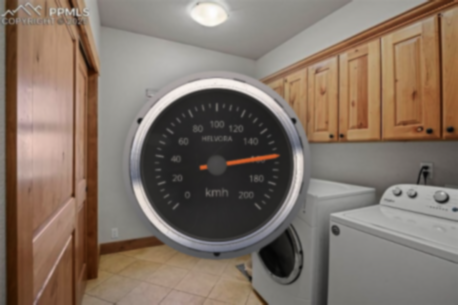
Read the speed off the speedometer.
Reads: 160 km/h
